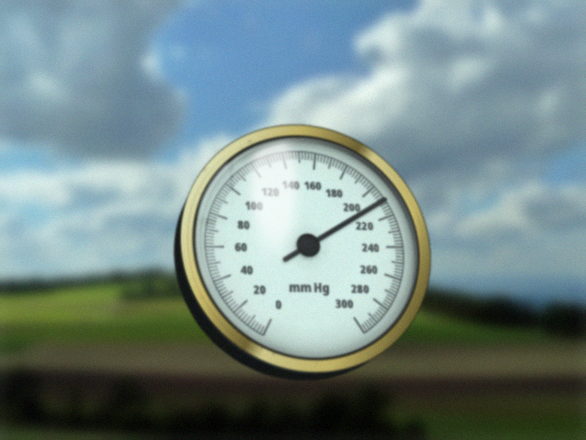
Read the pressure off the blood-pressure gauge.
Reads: 210 mmHg
